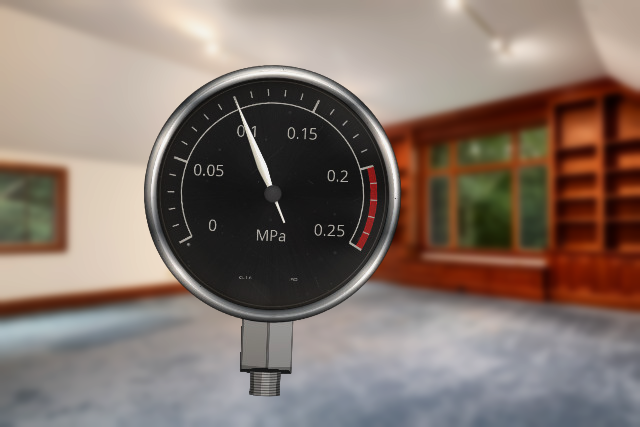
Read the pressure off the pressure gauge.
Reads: 0.1 MPa
